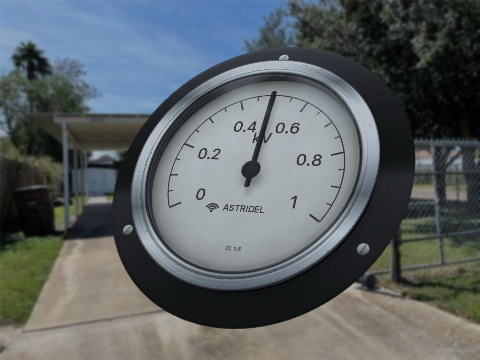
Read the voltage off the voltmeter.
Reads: 0.5 kV
